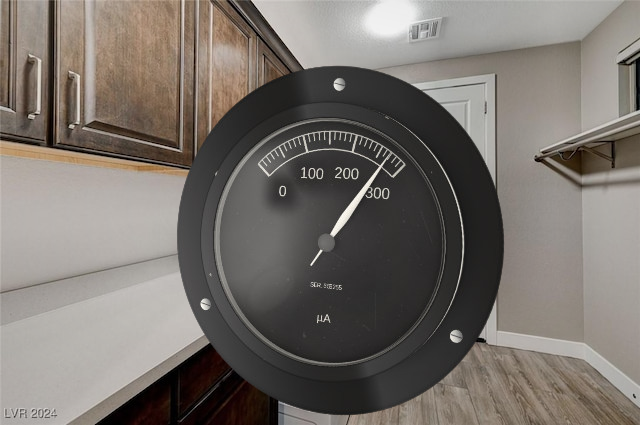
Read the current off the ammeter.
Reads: 270 µA
